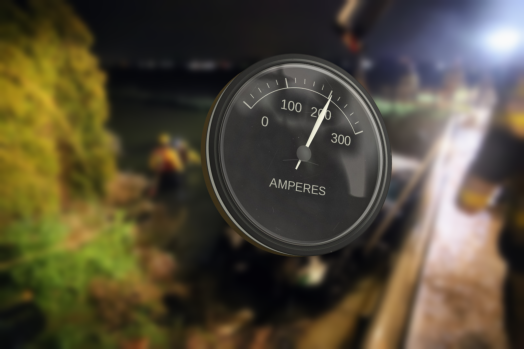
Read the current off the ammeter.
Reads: 200 A
